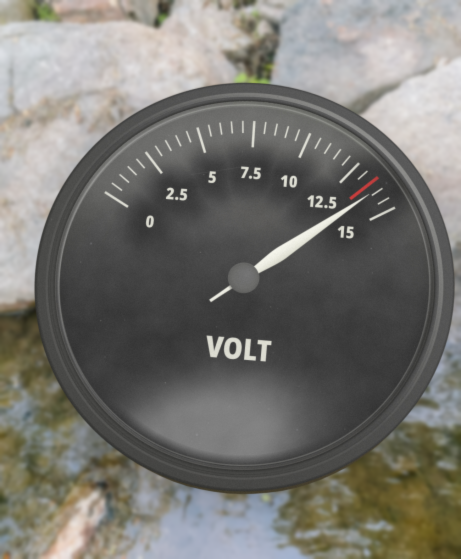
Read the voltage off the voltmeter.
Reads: 14 V
